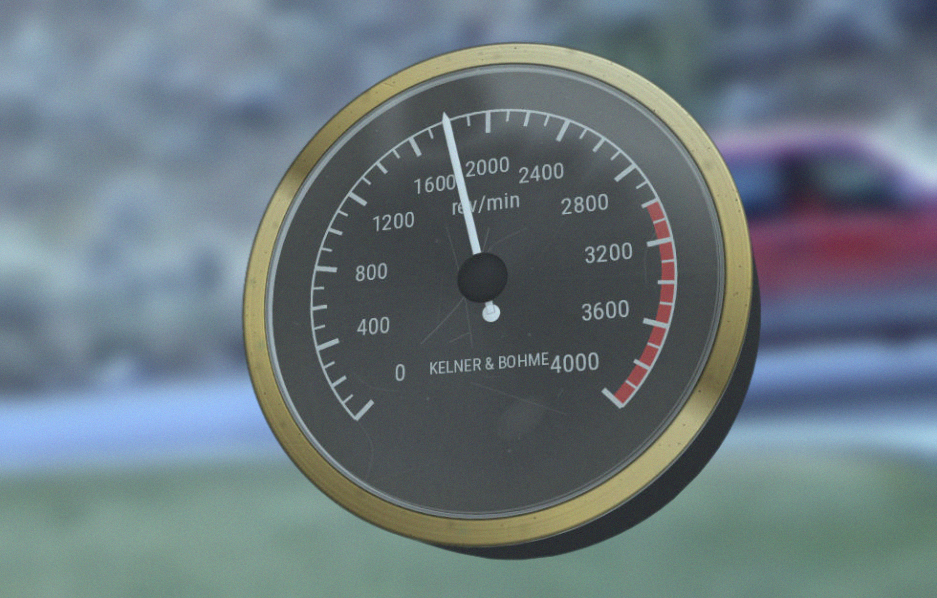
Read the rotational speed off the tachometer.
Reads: 1800 rpm
